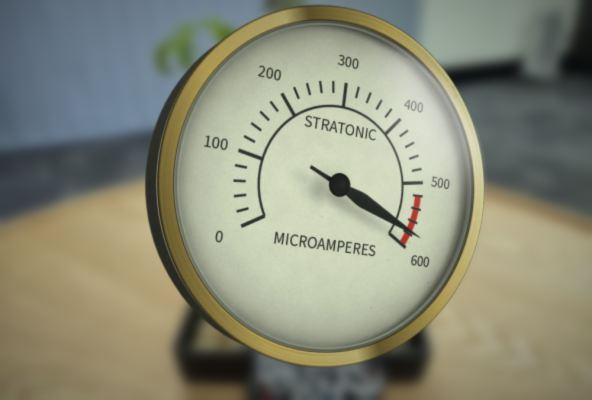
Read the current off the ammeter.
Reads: 580 µA
